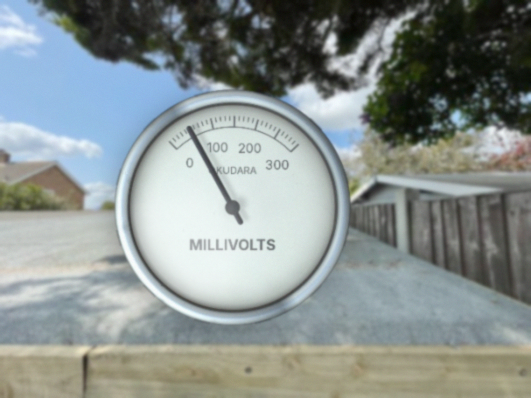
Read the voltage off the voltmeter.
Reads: 50 mV
